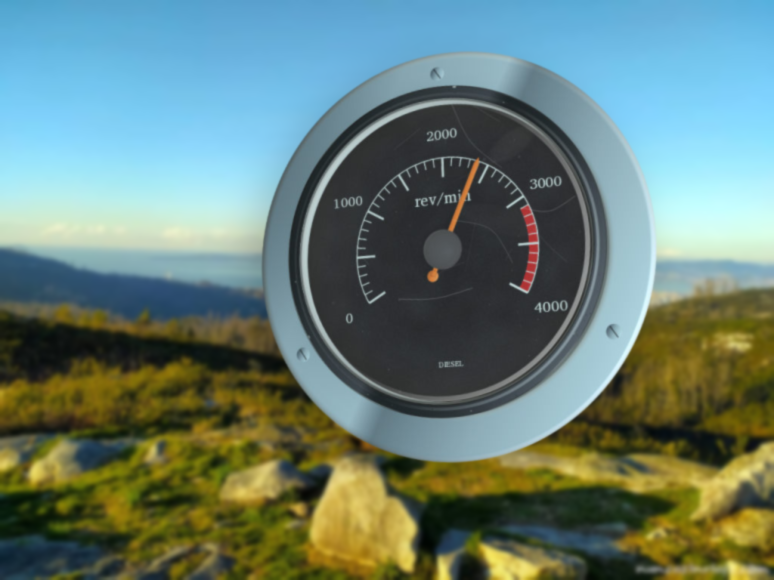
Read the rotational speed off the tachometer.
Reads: 2400 rpm
